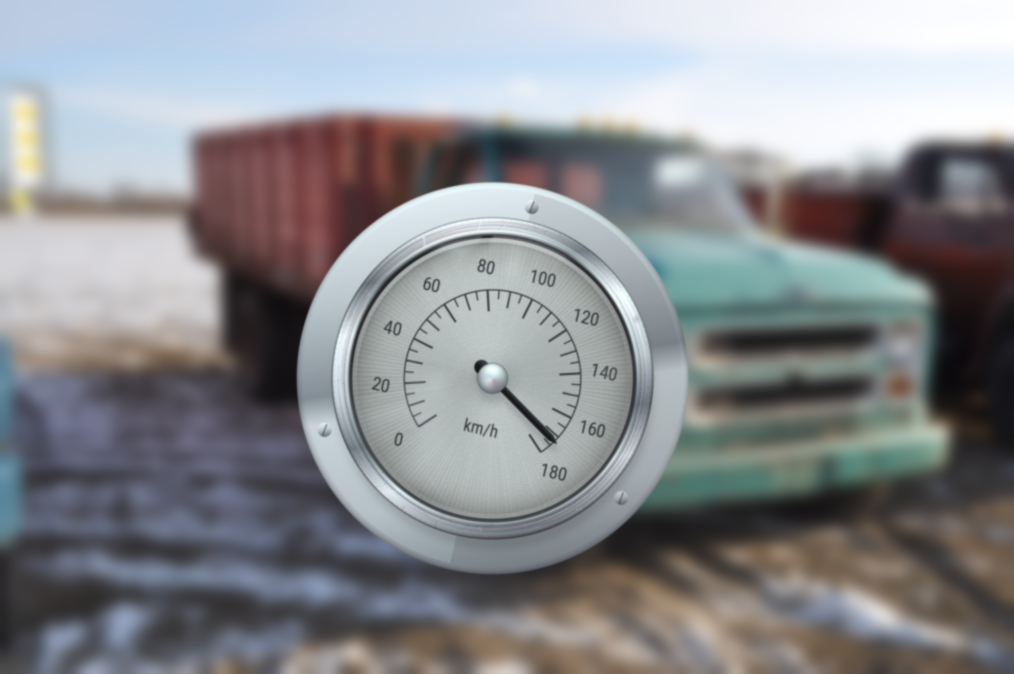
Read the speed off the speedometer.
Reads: 172.5 km/h
